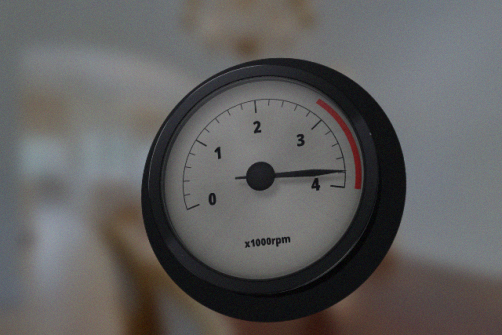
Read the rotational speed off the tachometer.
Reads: 3800 rpm
